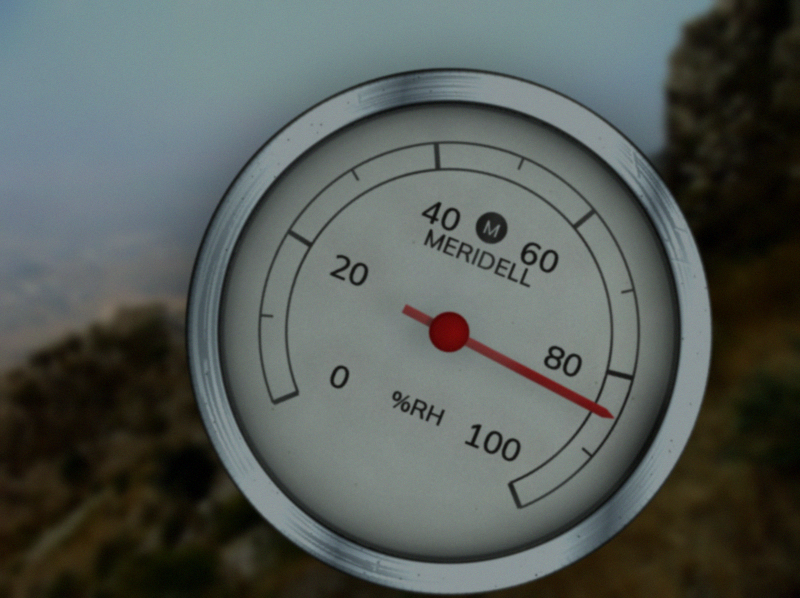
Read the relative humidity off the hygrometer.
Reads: 85 %
